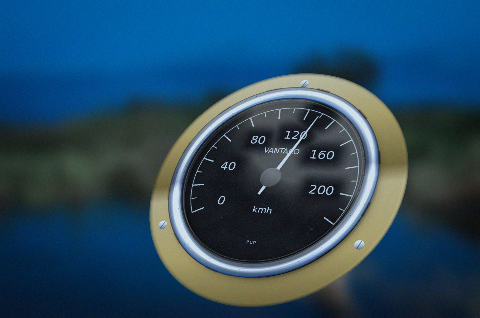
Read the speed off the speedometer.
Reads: 130 km/h
